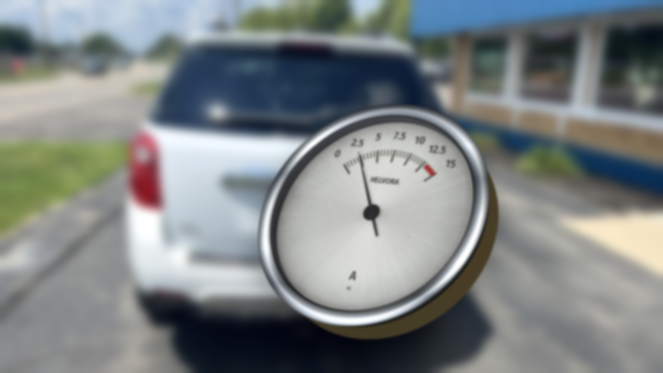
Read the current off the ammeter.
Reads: 2.5 A
